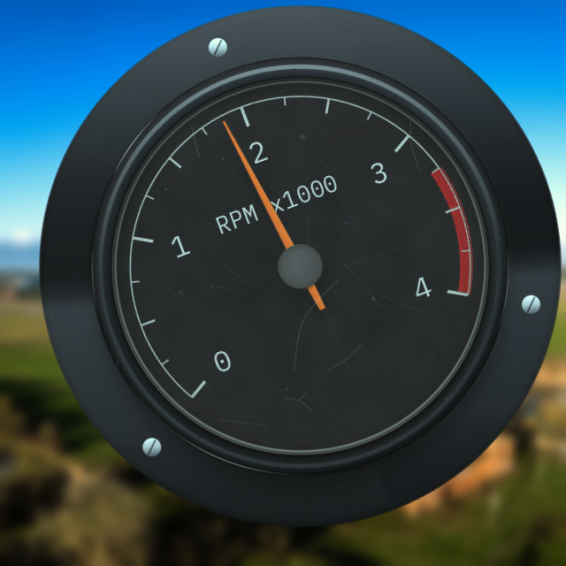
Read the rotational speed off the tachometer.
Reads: 1875 rpm
